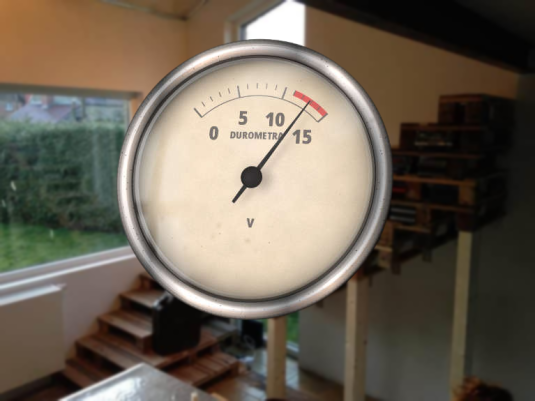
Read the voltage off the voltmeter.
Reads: 13 V
